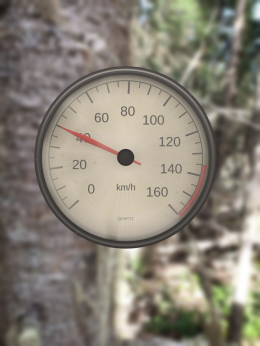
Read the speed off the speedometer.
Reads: 40 km/h
